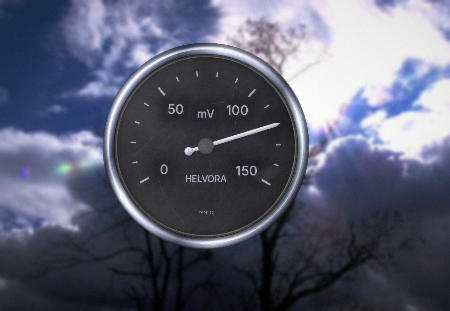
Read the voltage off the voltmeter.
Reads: 120 mV
